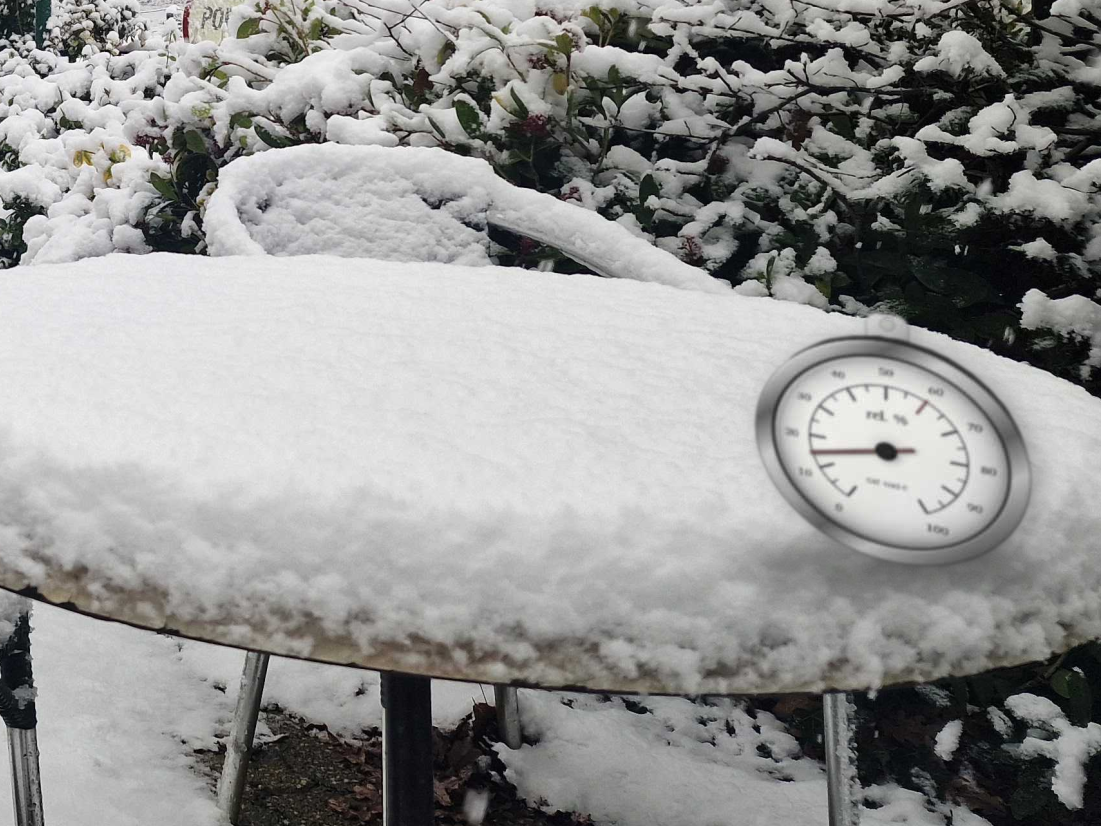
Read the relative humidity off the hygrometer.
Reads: 15 %
